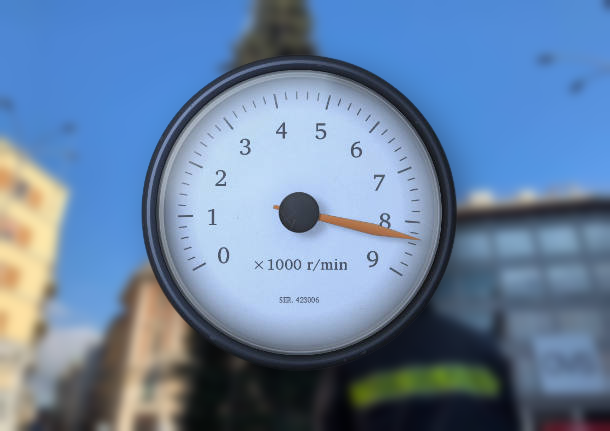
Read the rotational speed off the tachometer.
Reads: 8300 rpm
